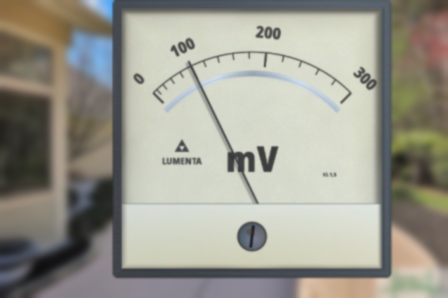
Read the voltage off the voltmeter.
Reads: 100 mV
